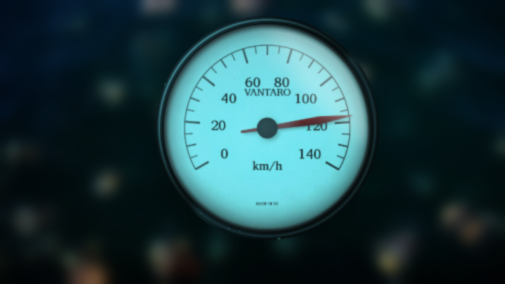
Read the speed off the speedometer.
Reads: 117.5 km/h
